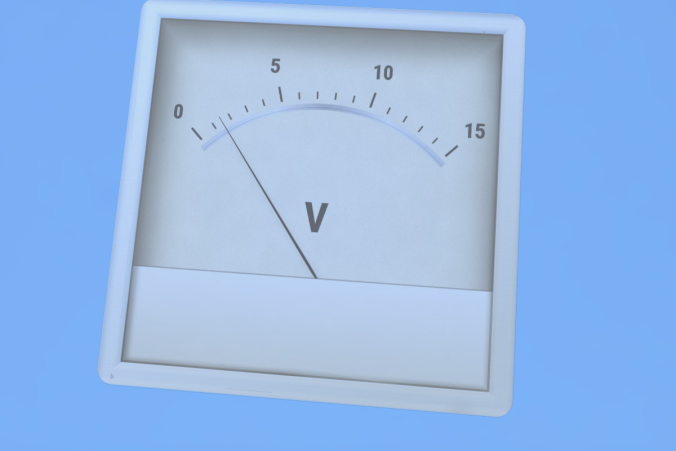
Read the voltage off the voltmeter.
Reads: 1.5 V
